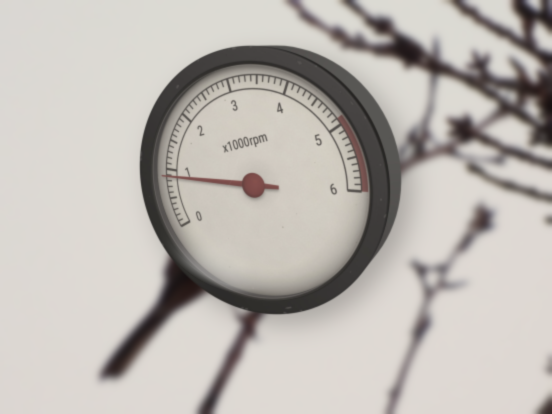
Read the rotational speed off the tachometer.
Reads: 900 rpm
